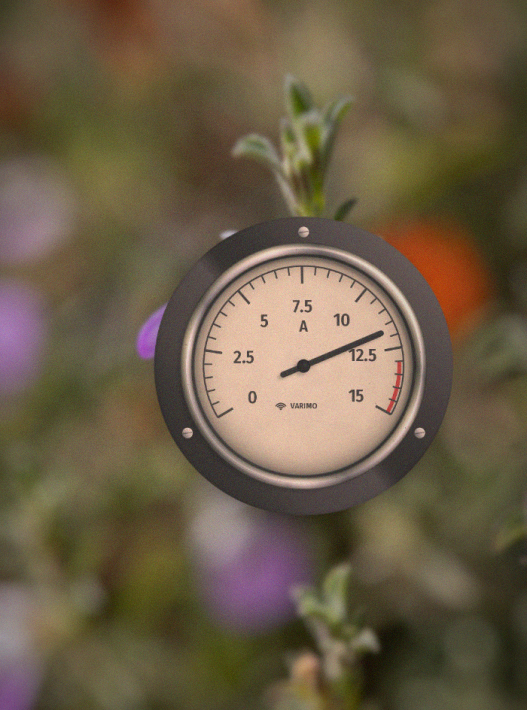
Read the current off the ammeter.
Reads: 11.75 A
